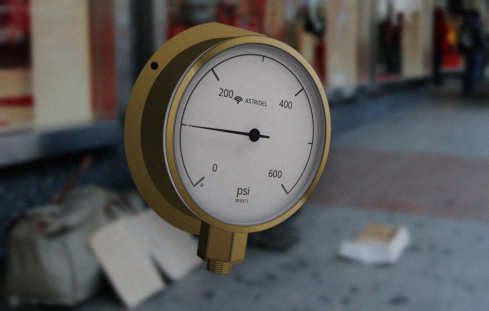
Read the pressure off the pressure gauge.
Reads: 100 psi
